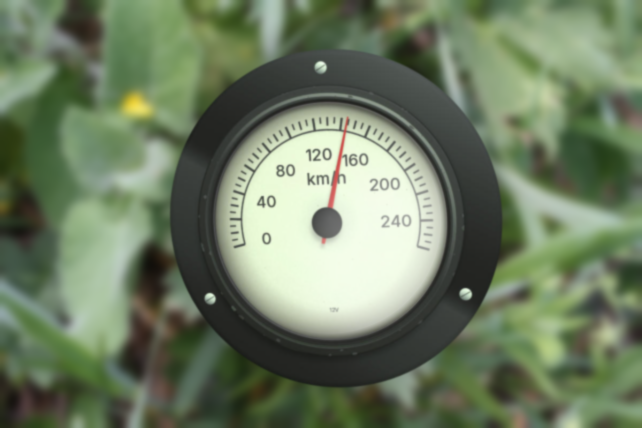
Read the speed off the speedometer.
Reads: 145 km/h
